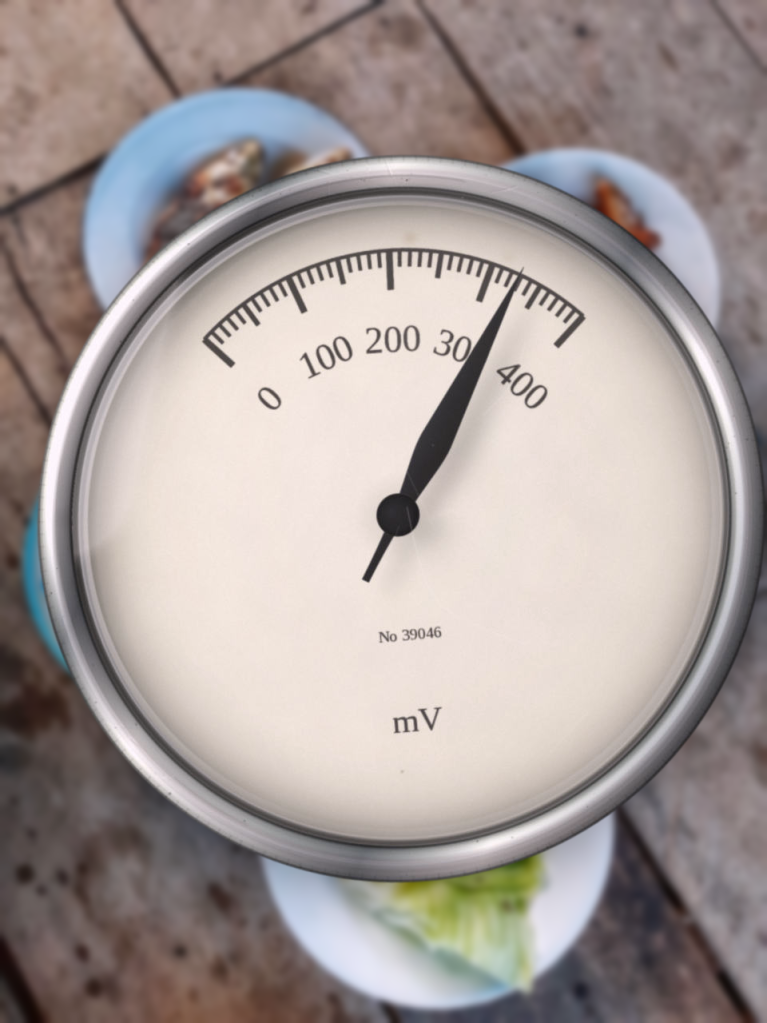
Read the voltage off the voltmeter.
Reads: 330 mV
